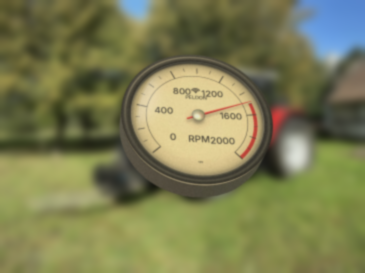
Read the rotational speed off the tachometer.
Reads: 1500 rpm
